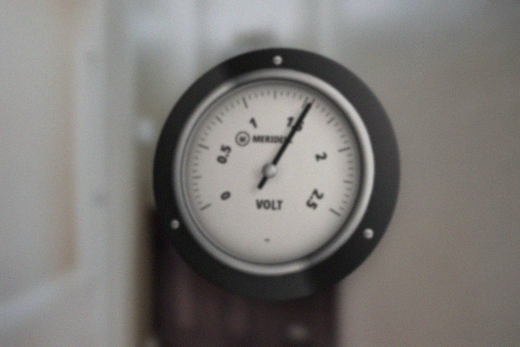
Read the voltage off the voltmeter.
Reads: 1.55 V
